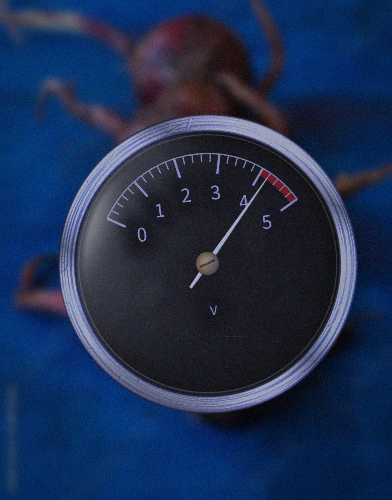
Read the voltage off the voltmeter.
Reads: 4.2 V
